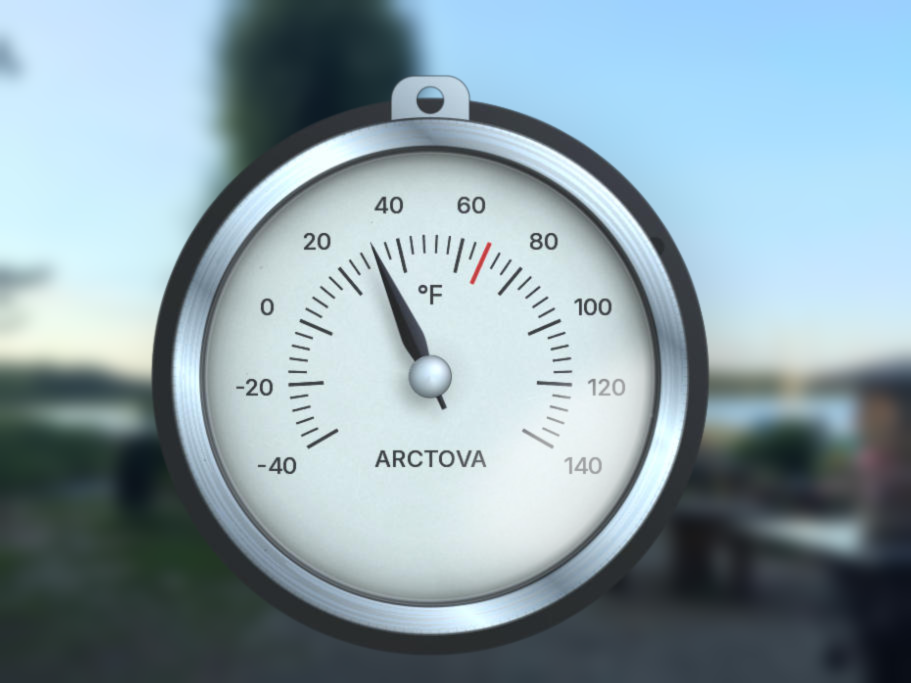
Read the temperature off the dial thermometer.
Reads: 32 °F
